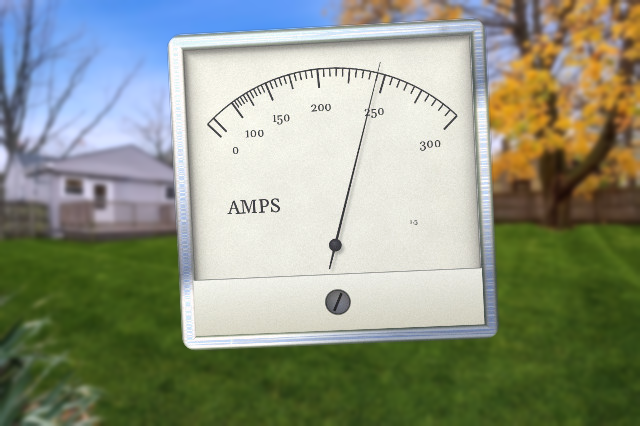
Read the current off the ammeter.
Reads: 245 A
